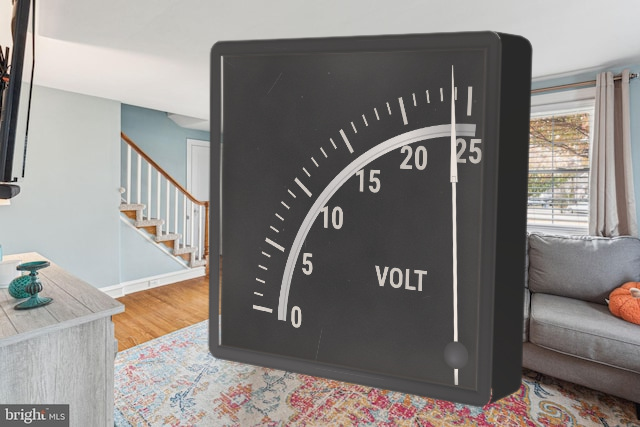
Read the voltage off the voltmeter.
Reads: 24 V
